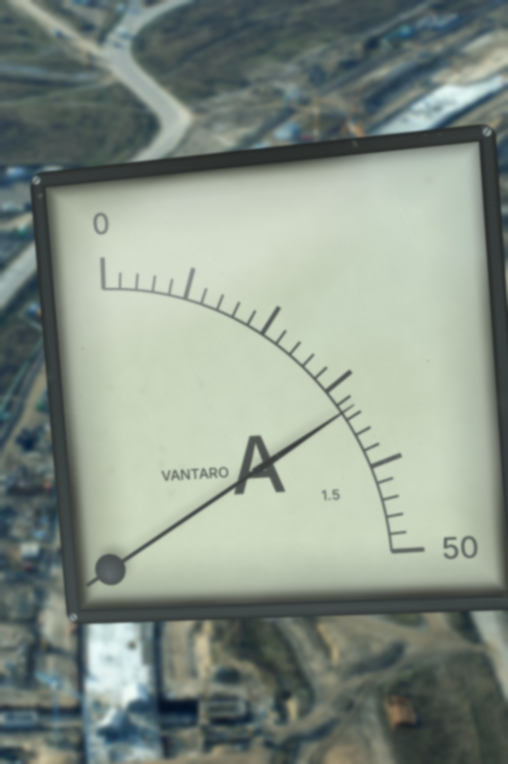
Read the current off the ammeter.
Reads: 33 A
